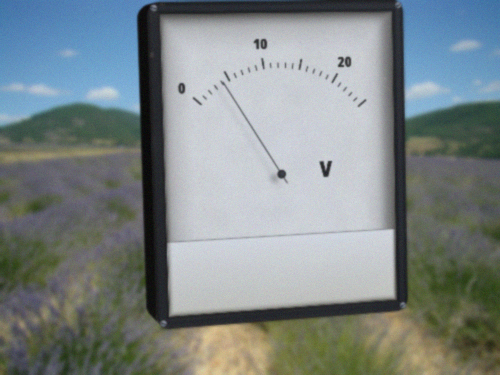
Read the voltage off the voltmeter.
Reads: 4 V
